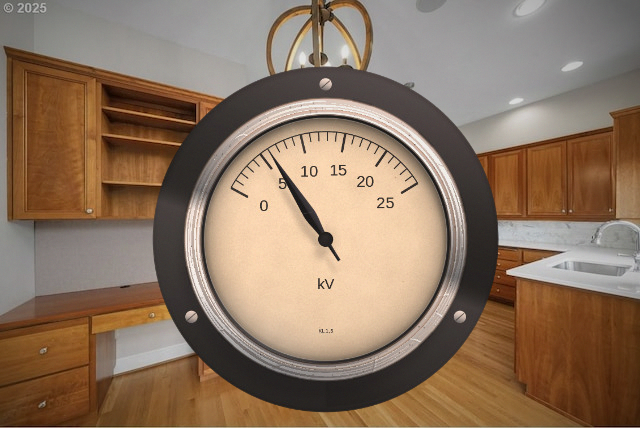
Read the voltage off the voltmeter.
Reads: 6 kV
